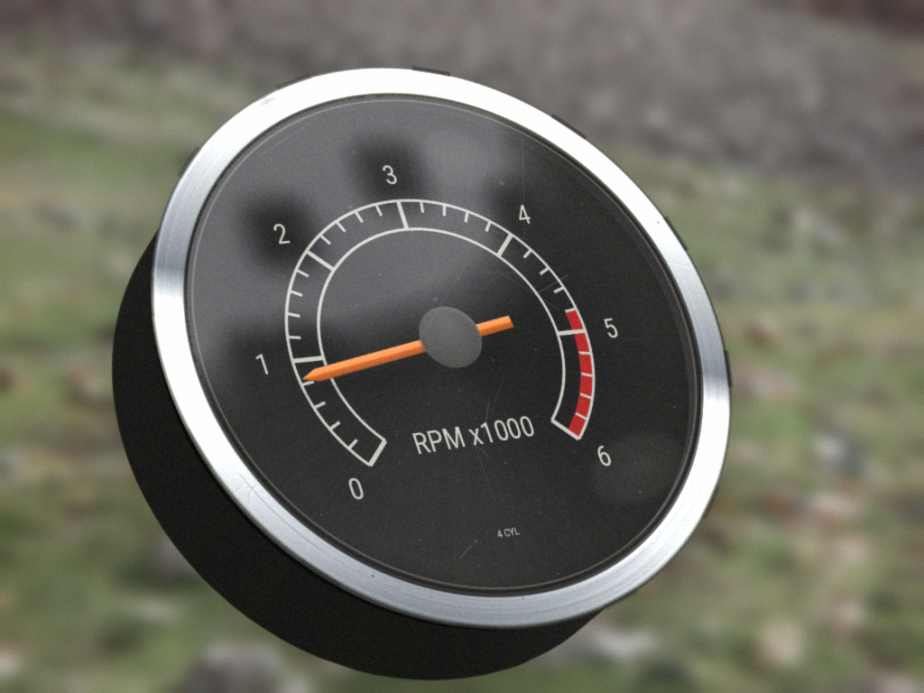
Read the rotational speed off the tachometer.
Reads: 800 rpm
